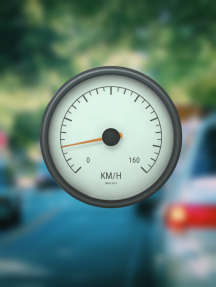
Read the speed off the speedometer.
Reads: 20 km/h
